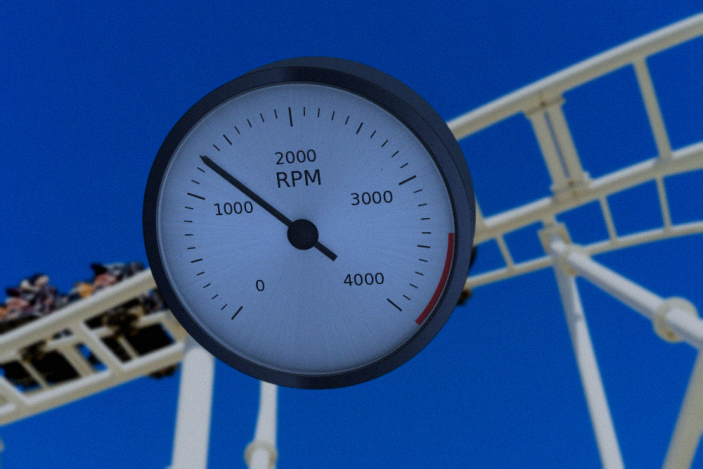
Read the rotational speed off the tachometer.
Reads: 1300 rpm
